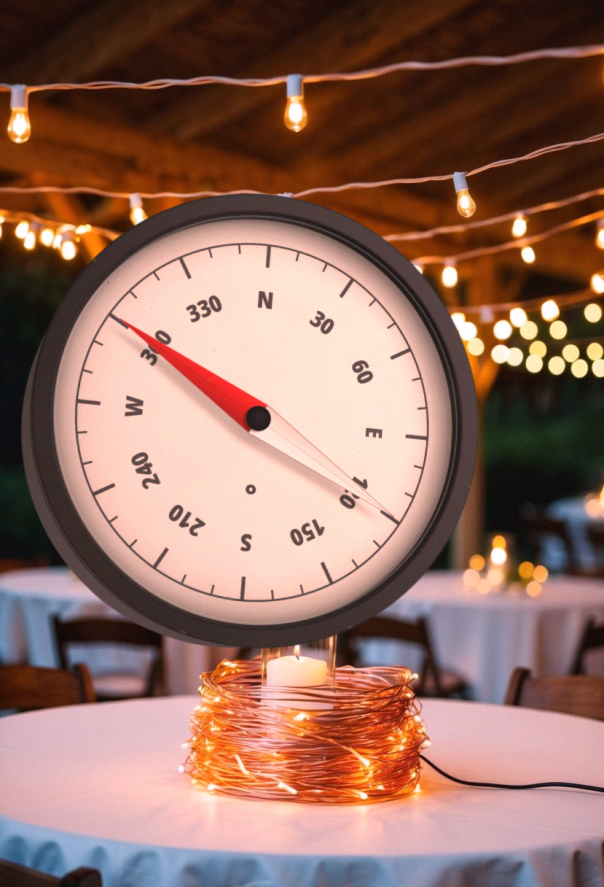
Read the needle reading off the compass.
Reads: 300 °
